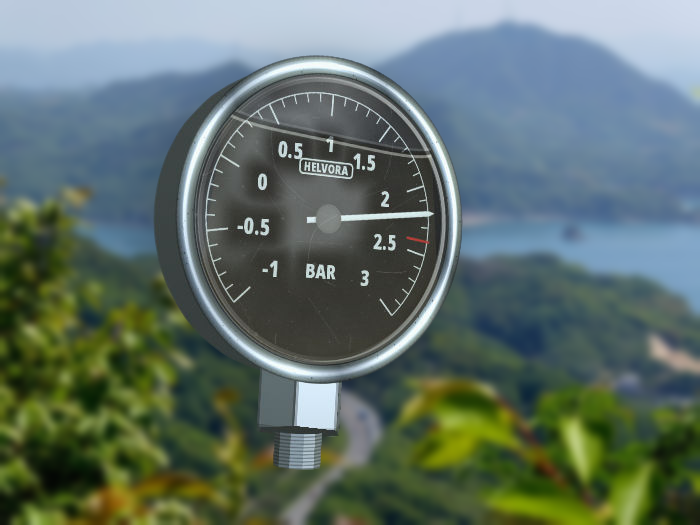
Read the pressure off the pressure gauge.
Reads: 2.2 bar
